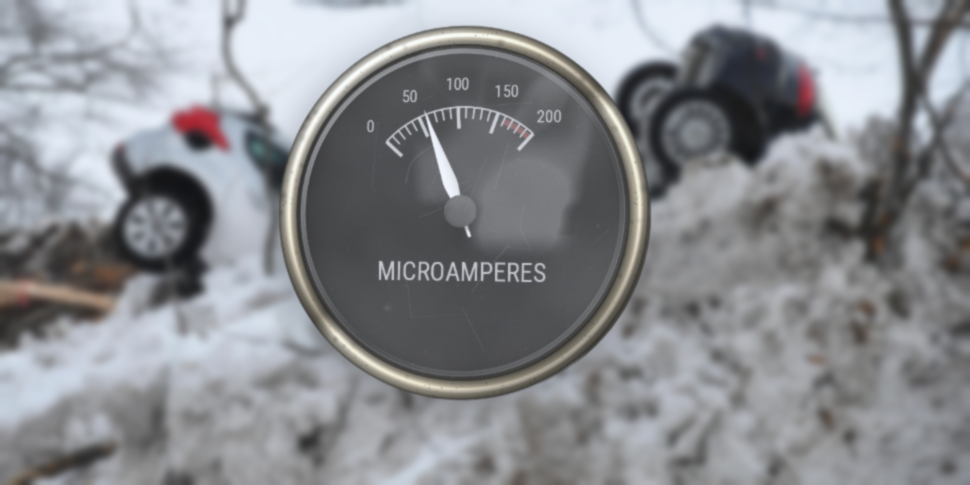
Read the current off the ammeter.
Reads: 60 µA
